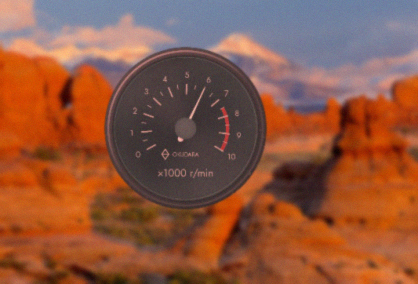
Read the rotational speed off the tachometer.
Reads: 6000 rpm
